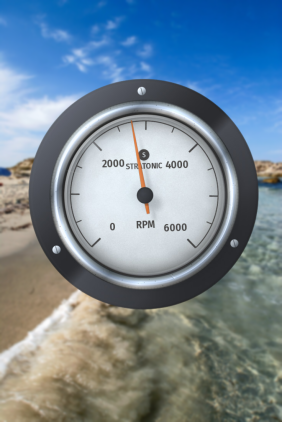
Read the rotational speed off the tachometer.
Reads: 2750 rpm
